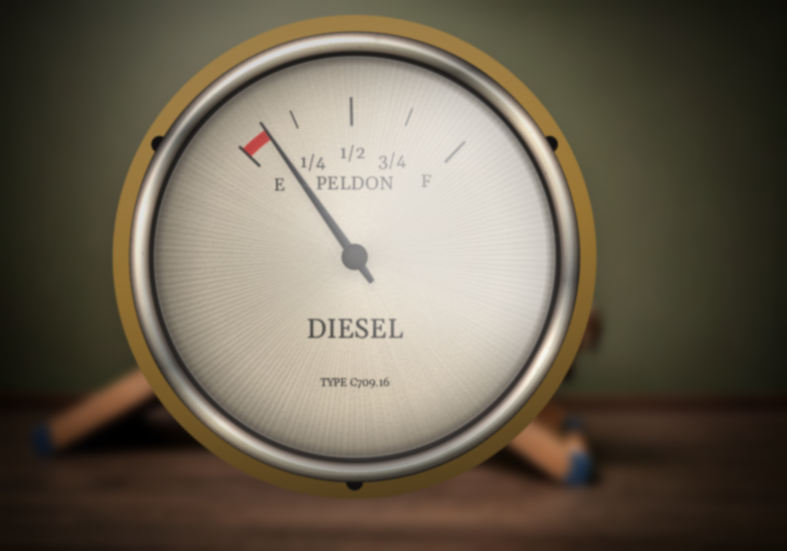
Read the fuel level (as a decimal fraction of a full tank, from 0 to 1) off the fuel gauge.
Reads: 0.125
